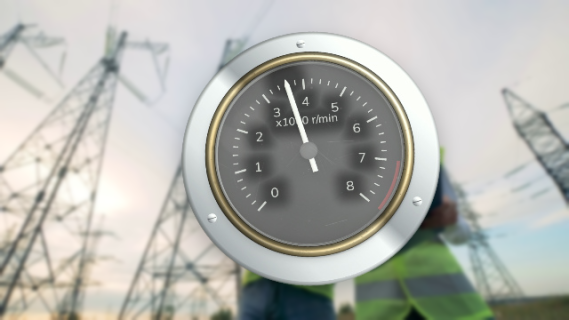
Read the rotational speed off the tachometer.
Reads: 3600 rpm
